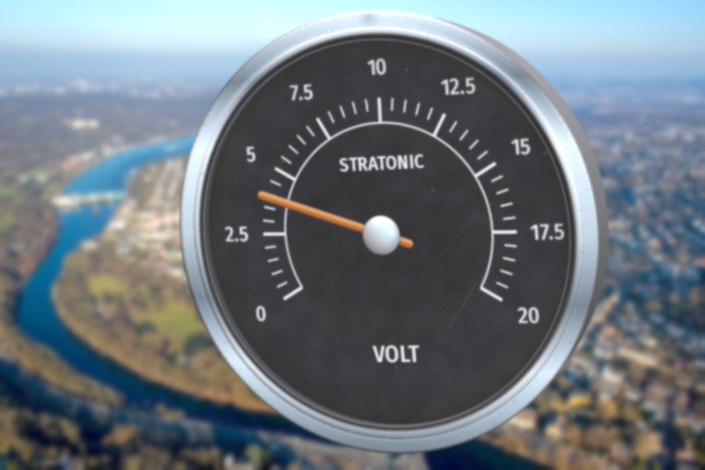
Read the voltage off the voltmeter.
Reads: 4 V
